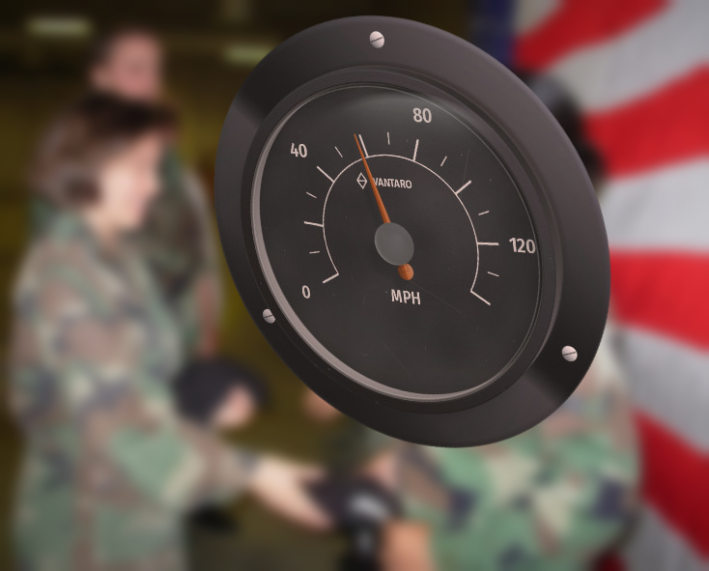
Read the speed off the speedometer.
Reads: 60 mph
